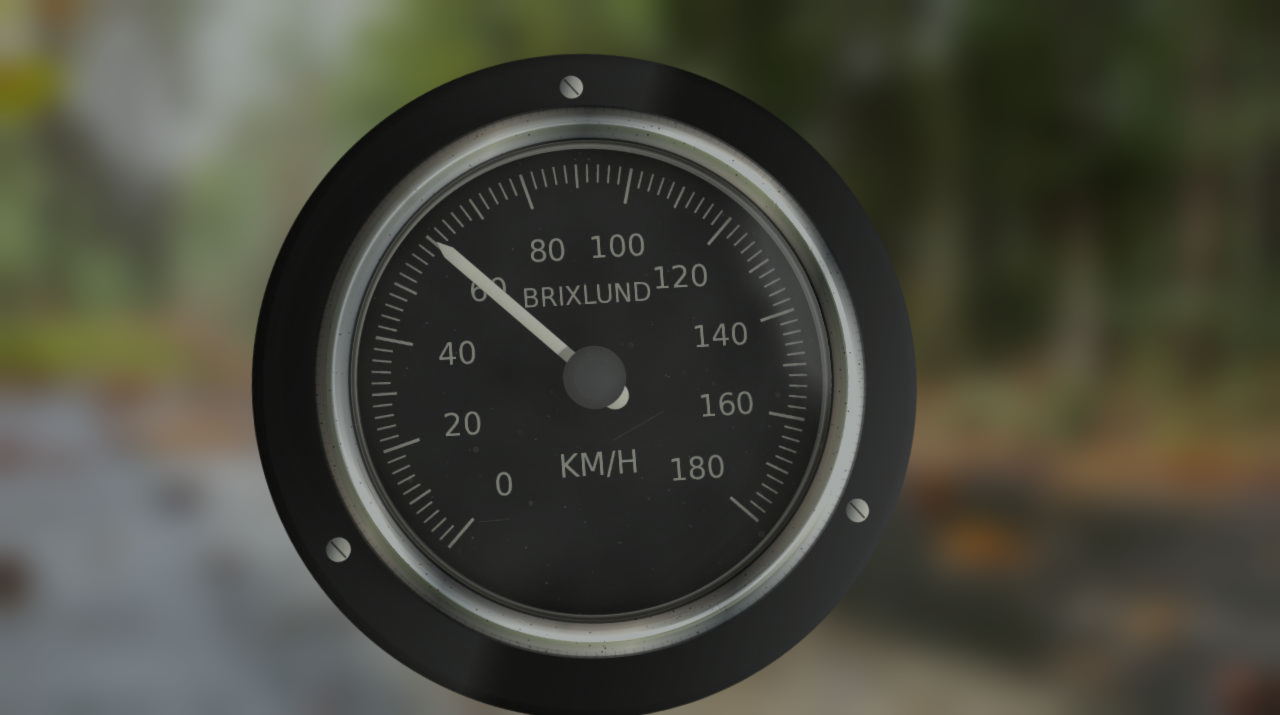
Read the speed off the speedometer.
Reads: 60 km/h
